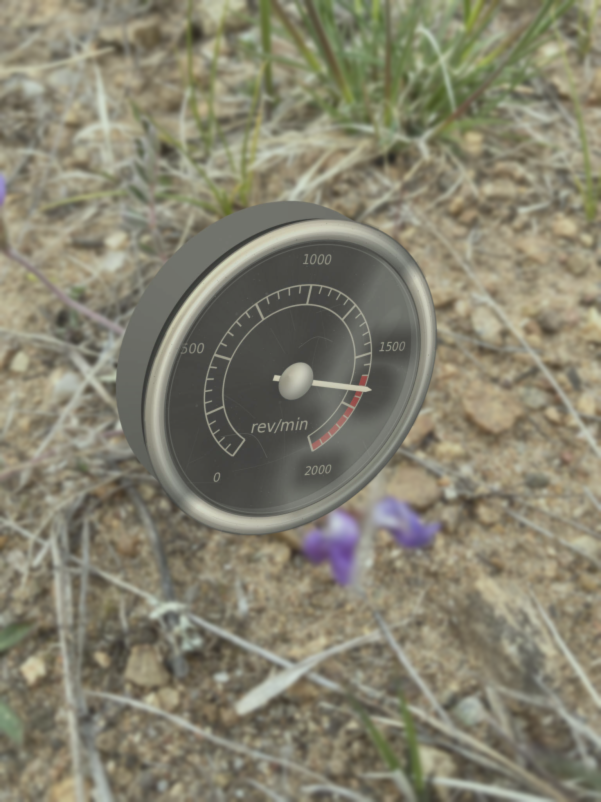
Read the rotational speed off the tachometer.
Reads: 1650 rpm
